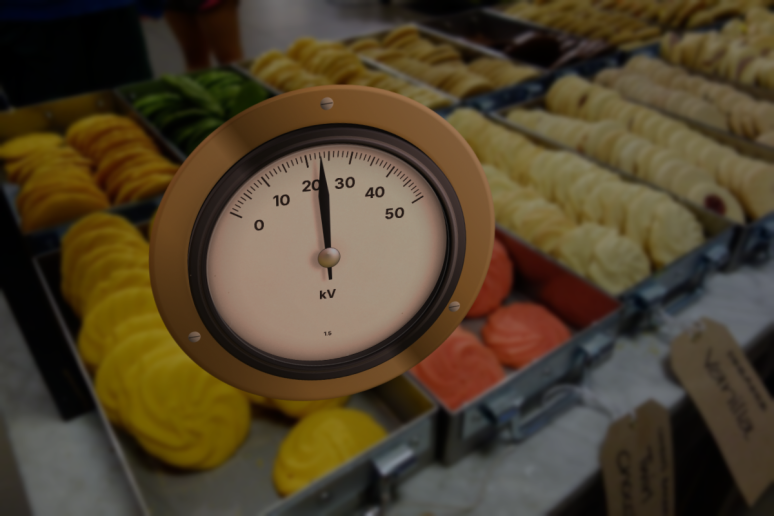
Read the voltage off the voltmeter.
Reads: 23 kV
